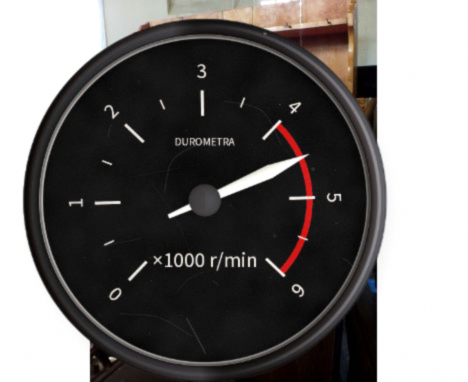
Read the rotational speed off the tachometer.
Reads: 4500 rpm
